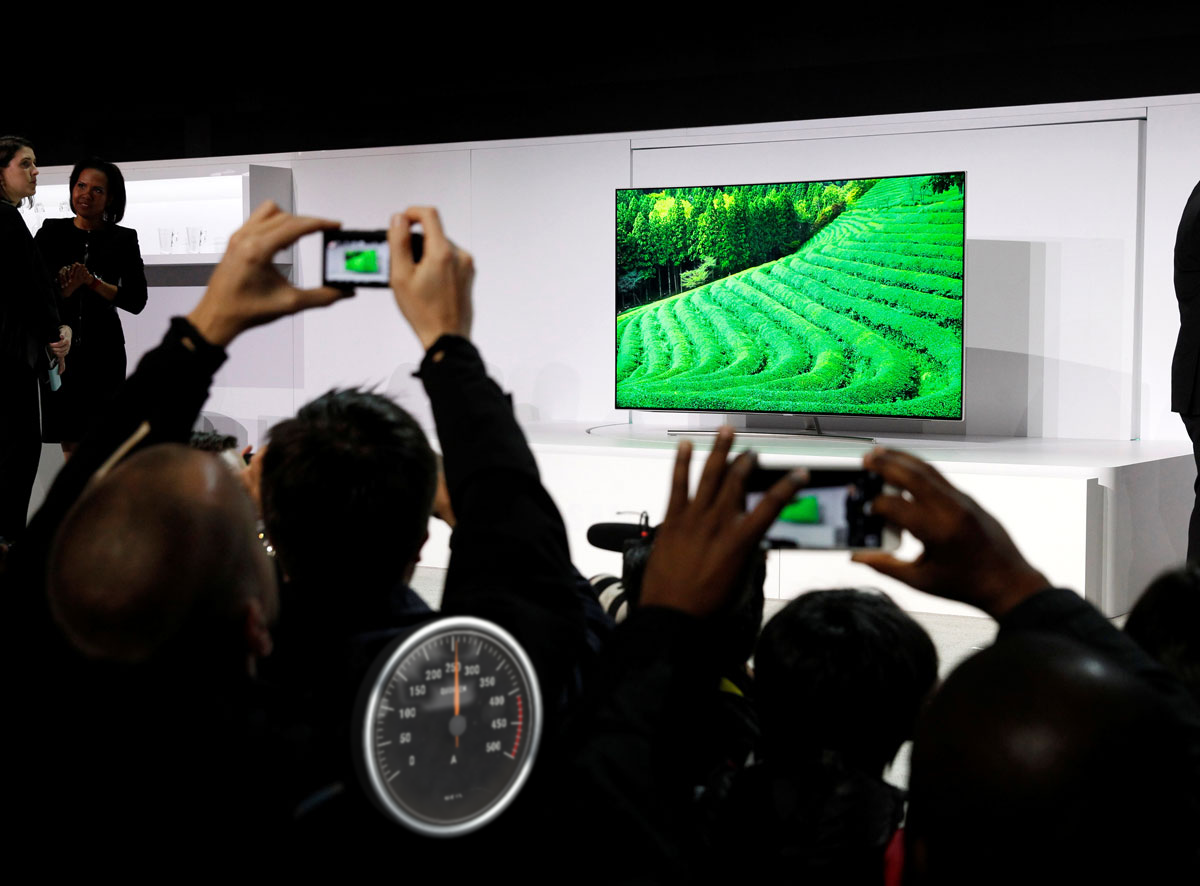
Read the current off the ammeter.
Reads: 250 A
